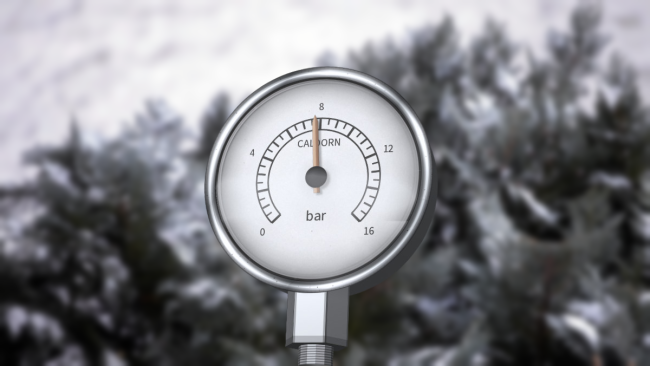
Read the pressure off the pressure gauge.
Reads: 7.75 bar
